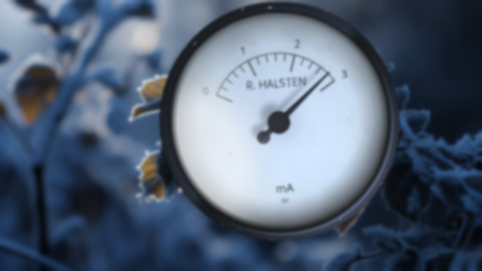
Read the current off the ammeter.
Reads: 2.8 mA
